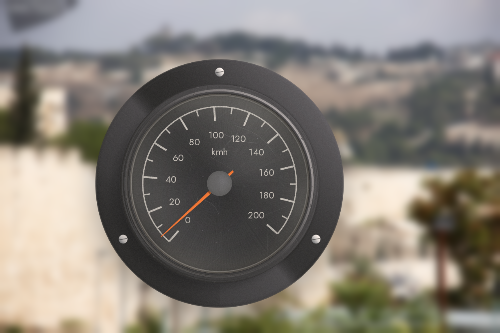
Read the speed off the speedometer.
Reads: 5 km/h
